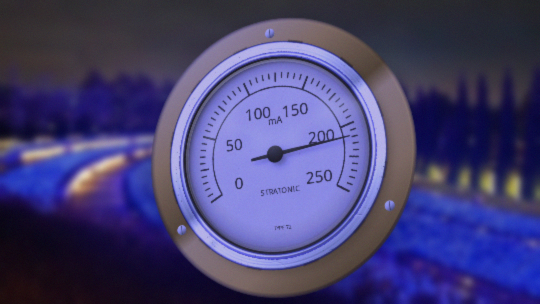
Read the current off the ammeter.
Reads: 210 mA
